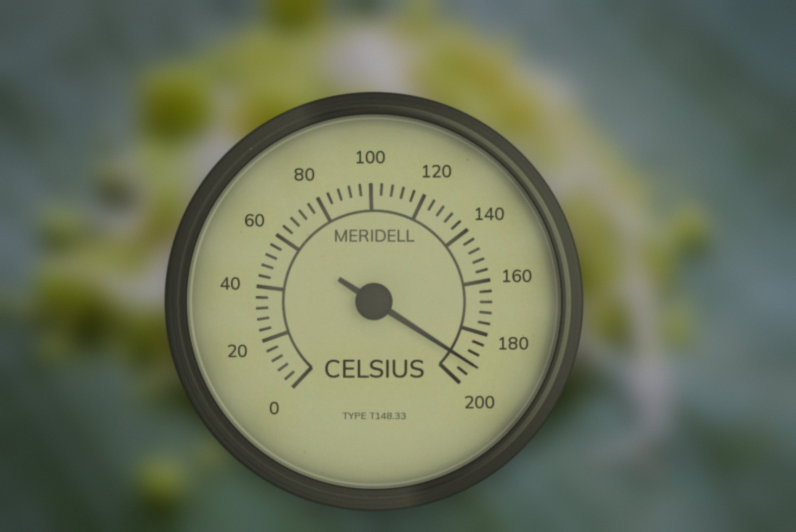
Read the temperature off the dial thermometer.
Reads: 192 °C
